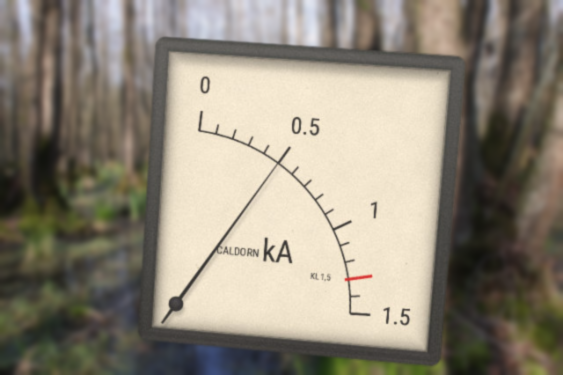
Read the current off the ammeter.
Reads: 0.5 kA
